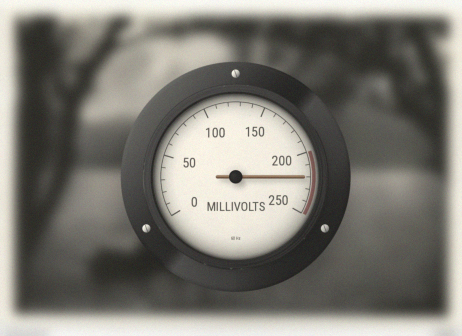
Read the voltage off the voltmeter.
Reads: 220 mV
